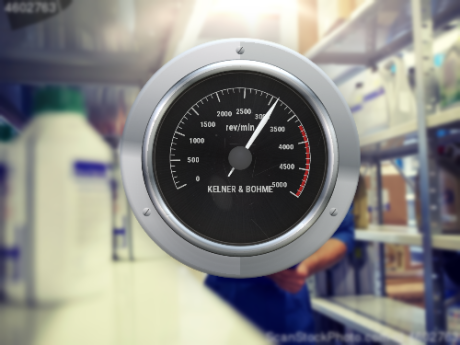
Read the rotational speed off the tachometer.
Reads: 3100 rpm
